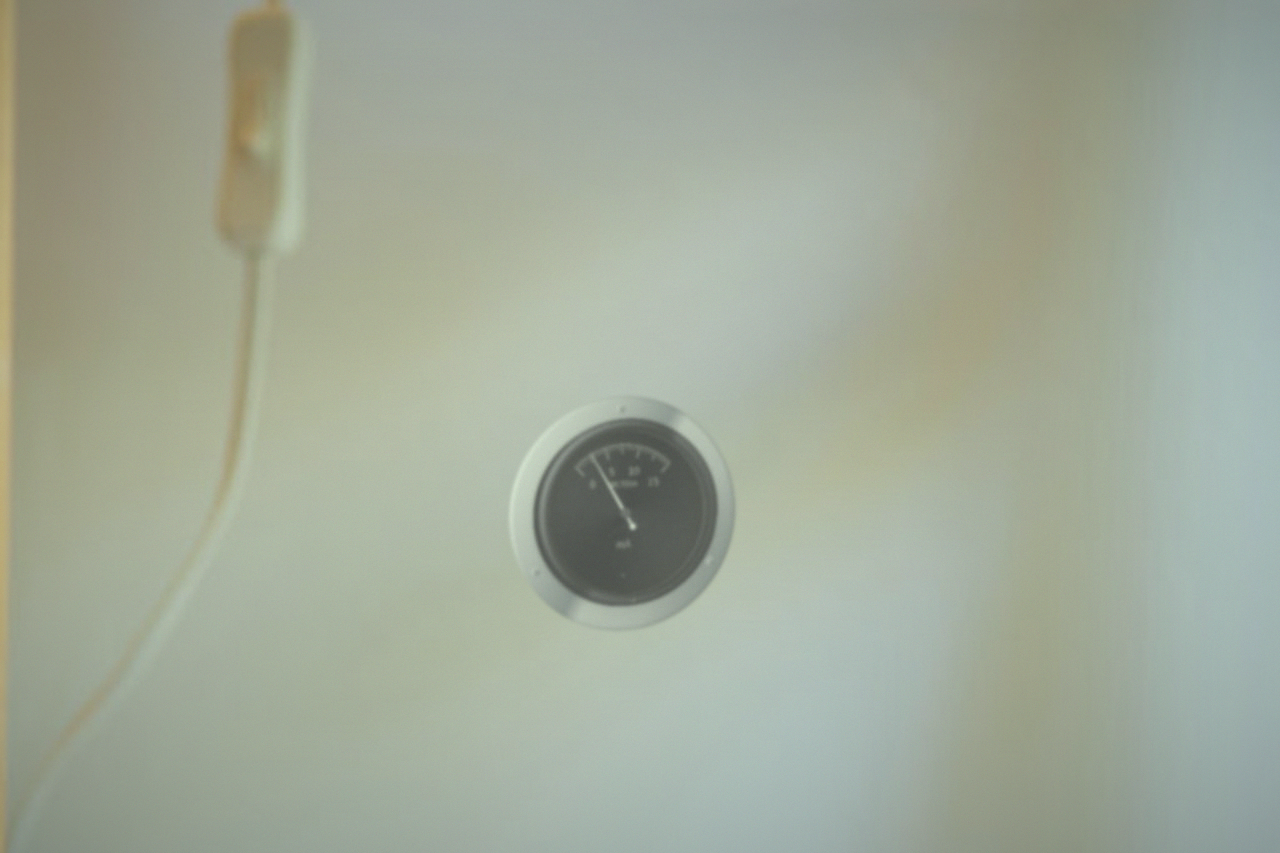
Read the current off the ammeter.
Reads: 2.5 mA
